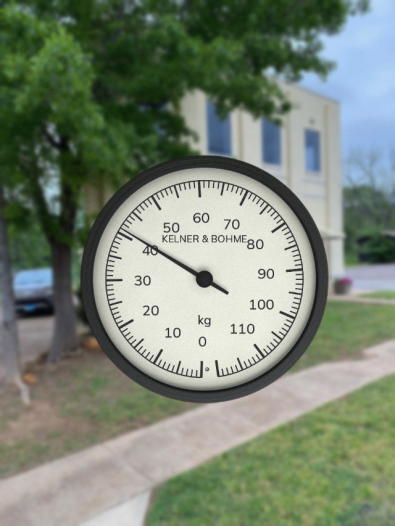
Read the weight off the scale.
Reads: 41 kg
